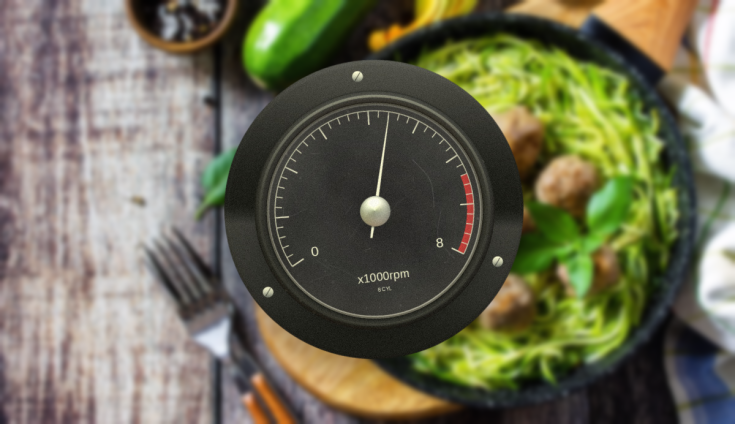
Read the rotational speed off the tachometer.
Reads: 4400 rpm
